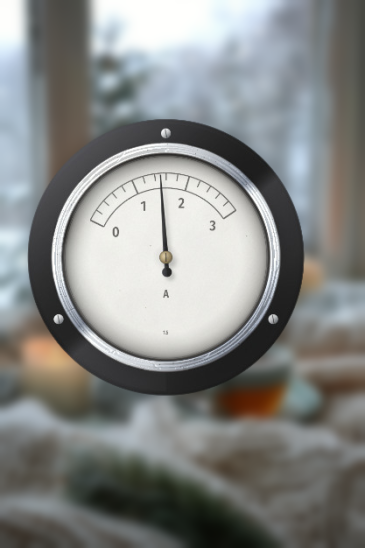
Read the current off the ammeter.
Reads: 1.5 A
